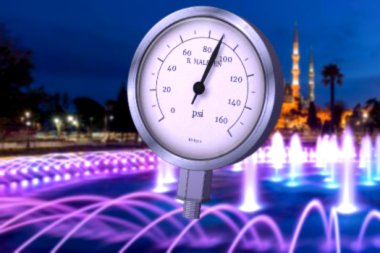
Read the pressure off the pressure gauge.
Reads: 90 psi
